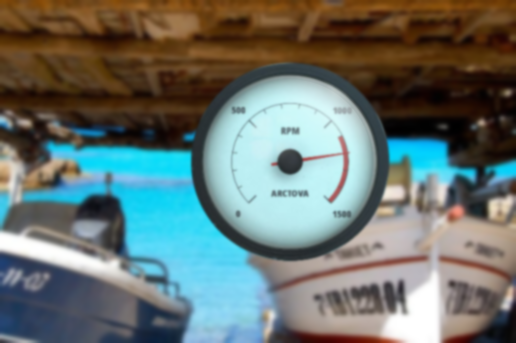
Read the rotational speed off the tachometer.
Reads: 1200 rpm
